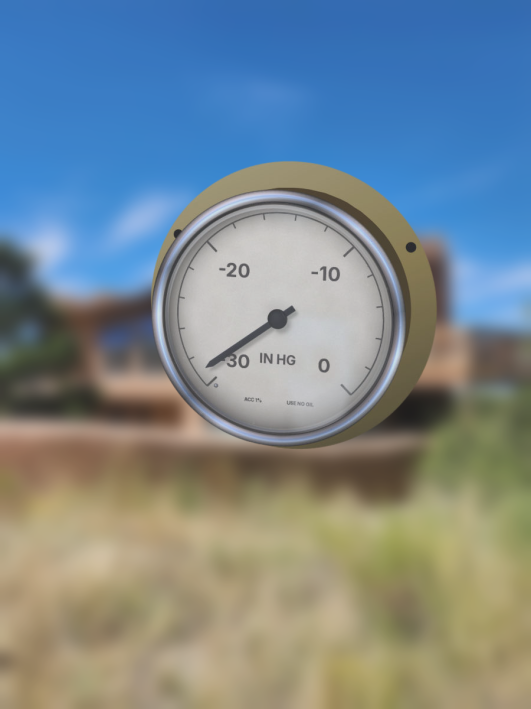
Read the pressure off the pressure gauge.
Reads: -29 inHg
